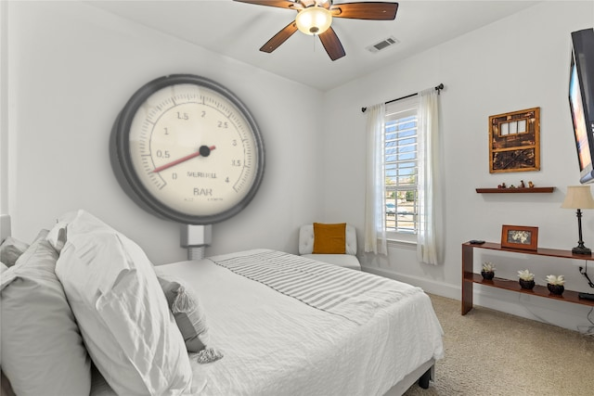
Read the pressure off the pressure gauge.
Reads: 0.25 bar
